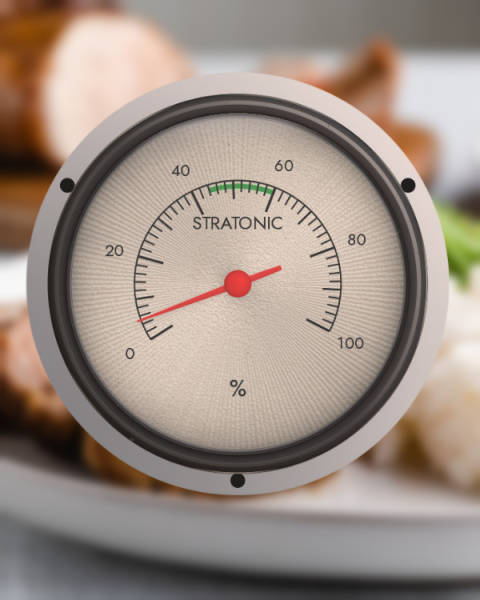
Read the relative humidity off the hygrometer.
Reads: 5 %
